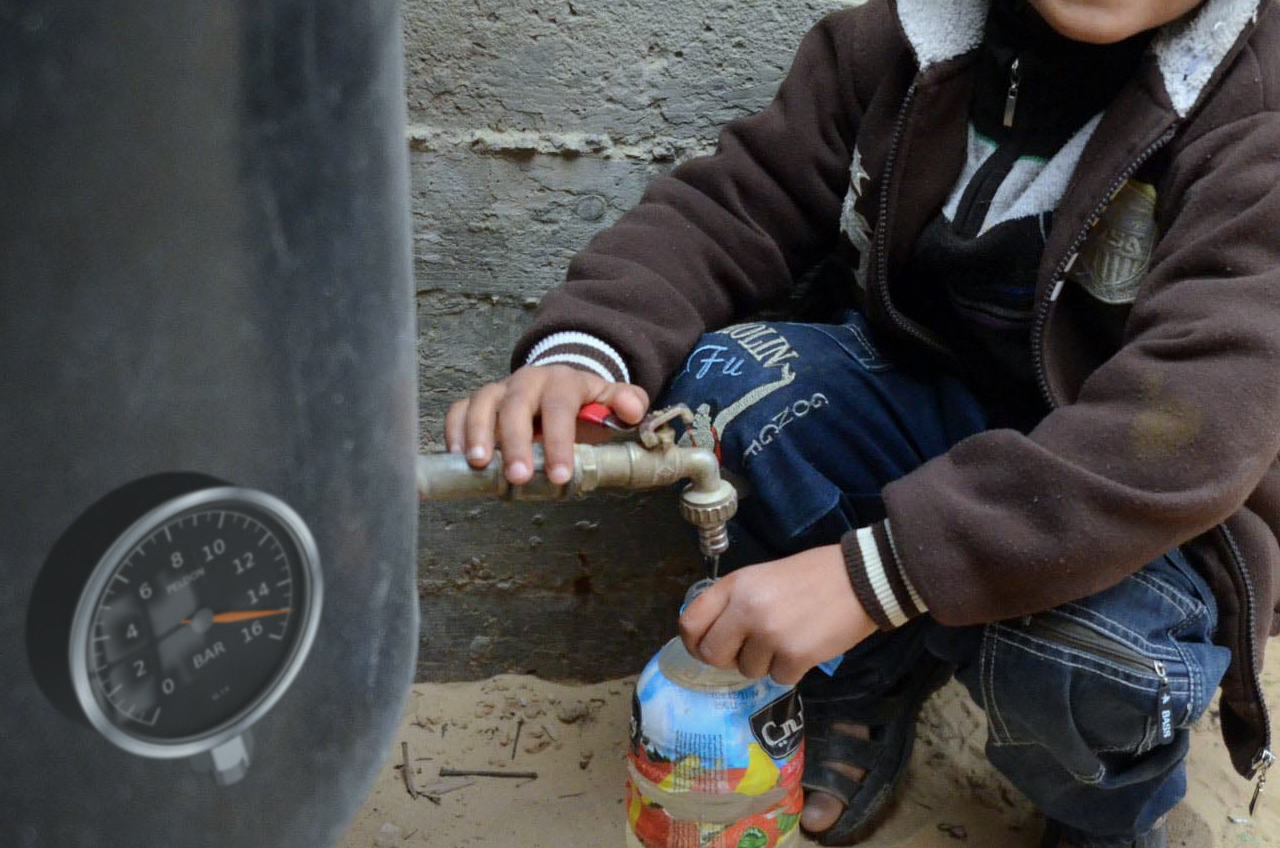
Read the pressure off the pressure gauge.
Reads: 15 bar
